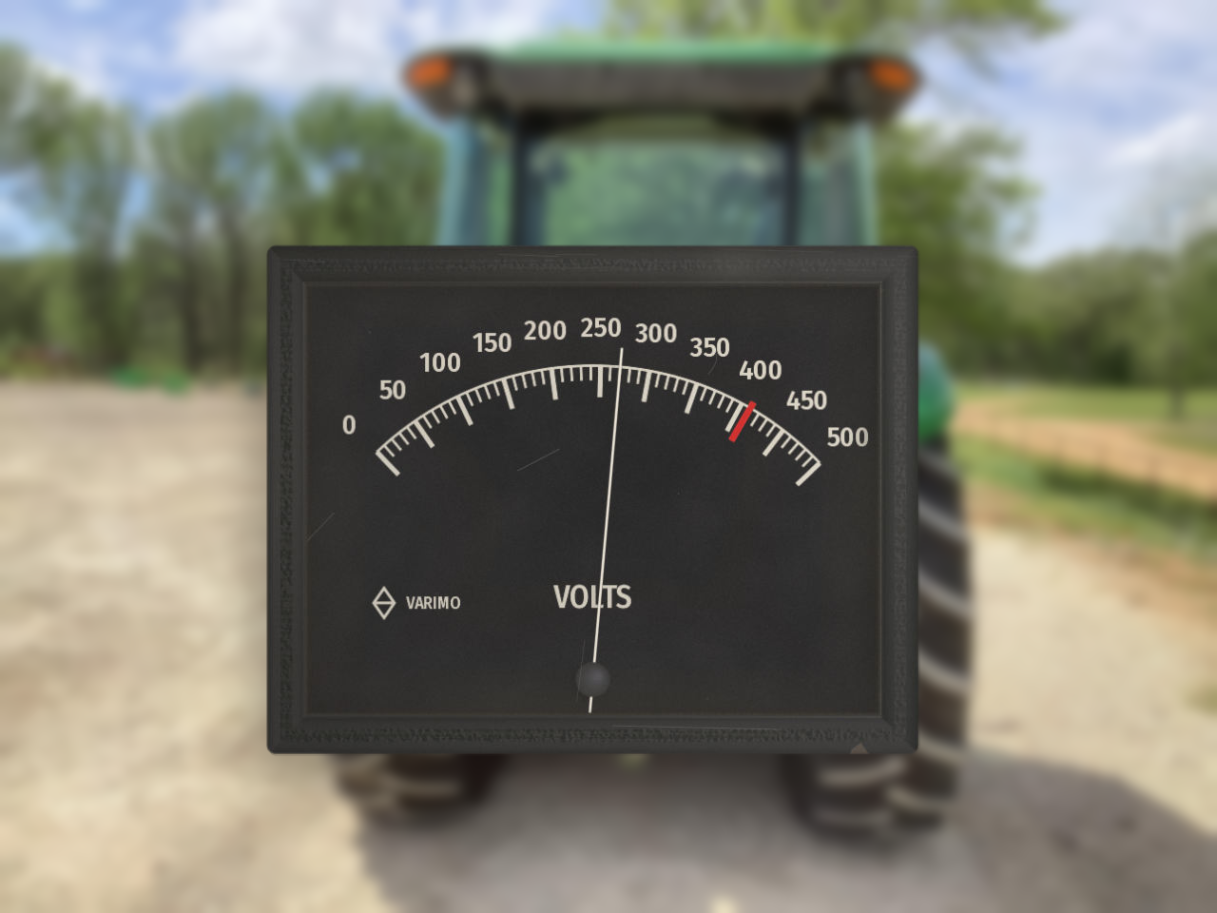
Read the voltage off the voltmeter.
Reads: 270 V
